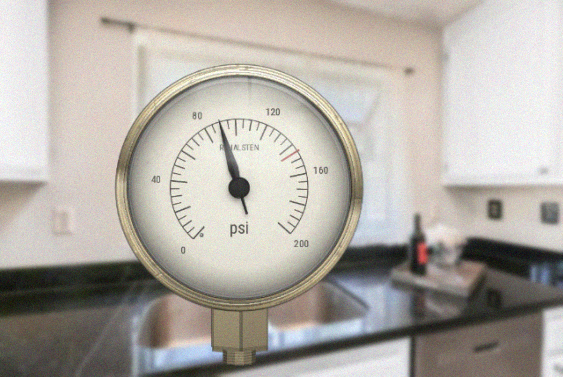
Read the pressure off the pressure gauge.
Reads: 90 psi
